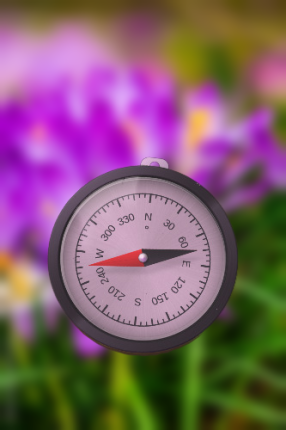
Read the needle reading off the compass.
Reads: 255 °
